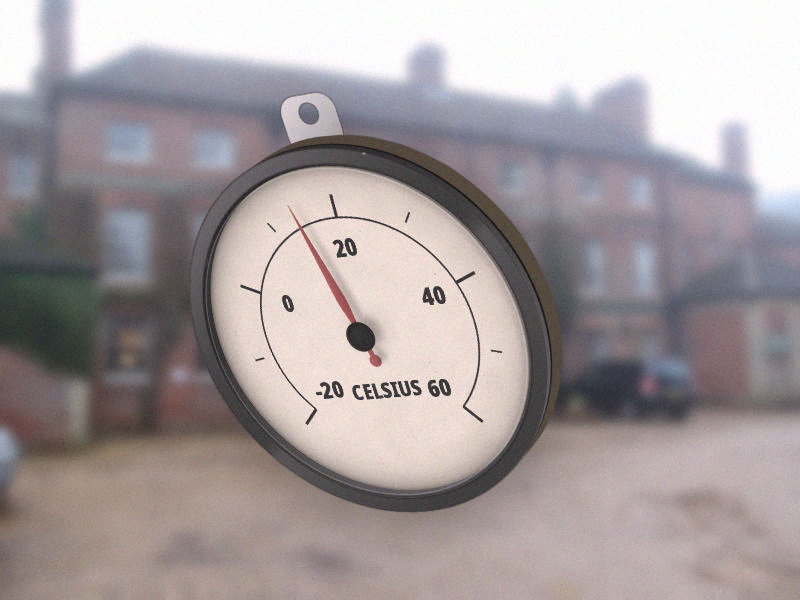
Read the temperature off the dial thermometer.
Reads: 15 °C
